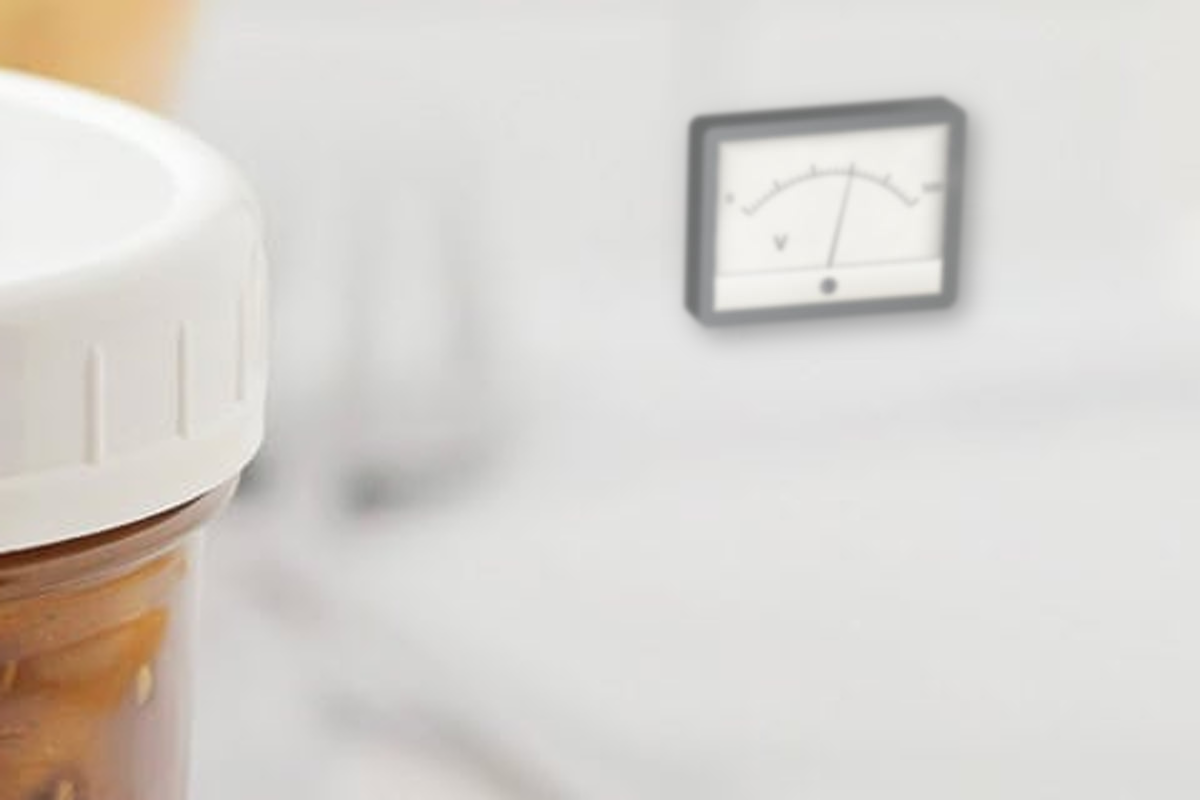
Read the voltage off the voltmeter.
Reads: 300 V
